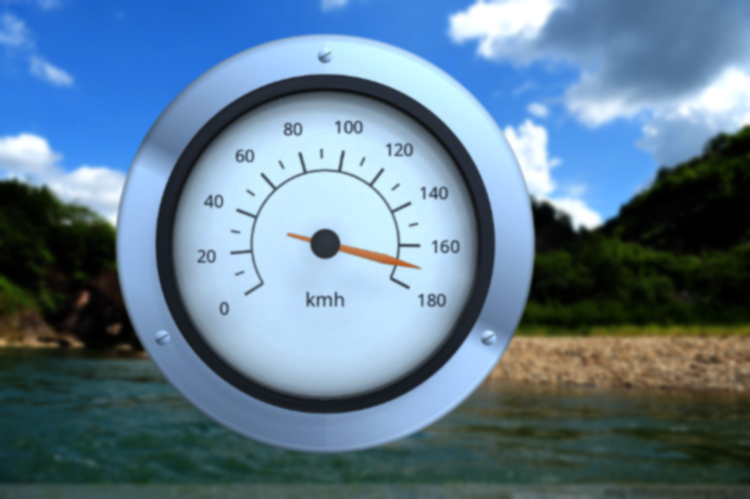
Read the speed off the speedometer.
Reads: 170 km/h
